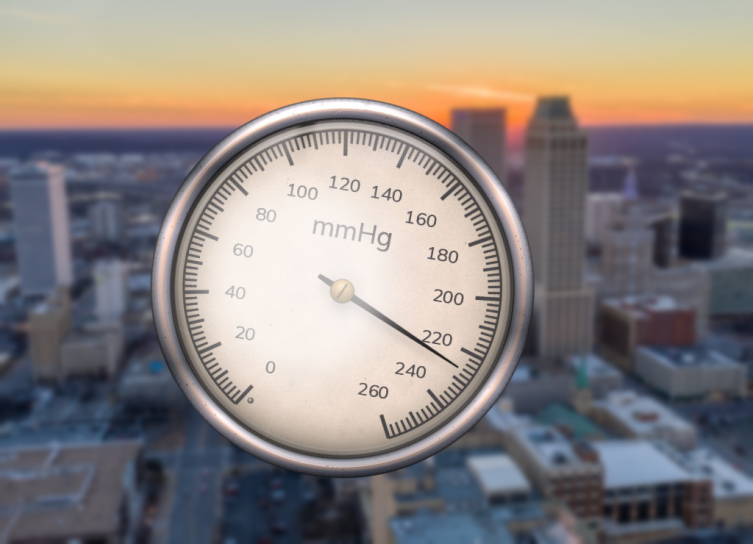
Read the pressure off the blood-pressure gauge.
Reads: 226 mmHg
